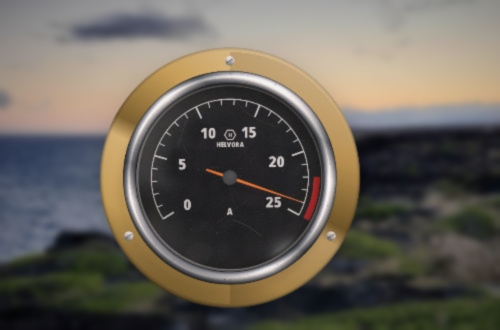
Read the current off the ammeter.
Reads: 24 A
